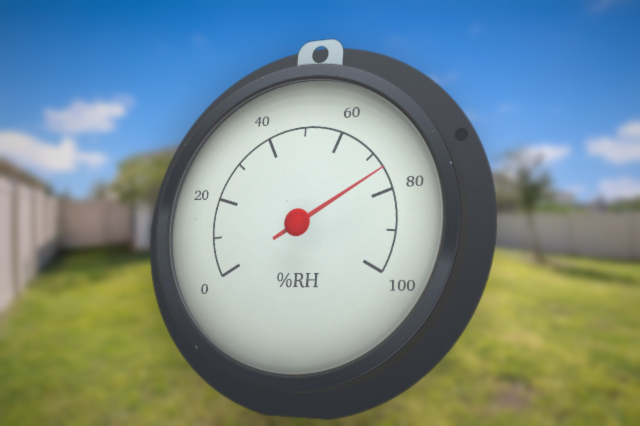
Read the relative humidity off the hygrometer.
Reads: 75 %
